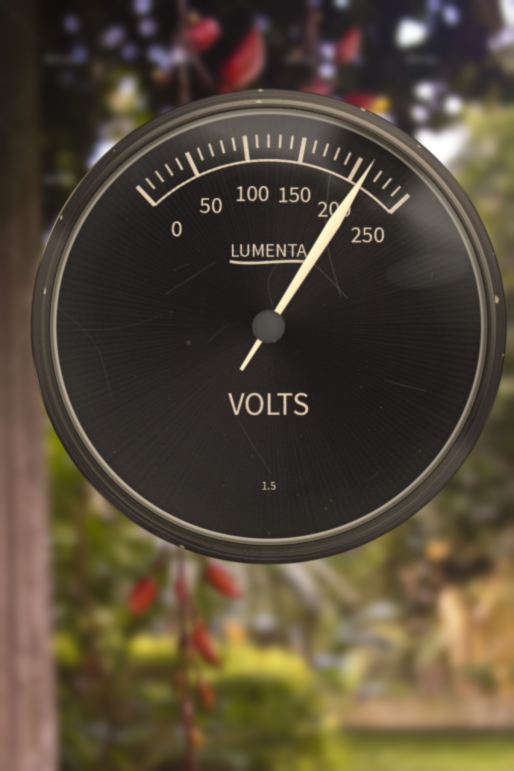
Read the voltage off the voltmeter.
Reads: 210 V
